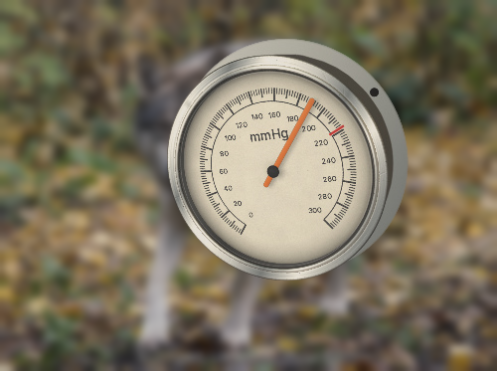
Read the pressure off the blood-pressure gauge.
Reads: 190 mmHg
